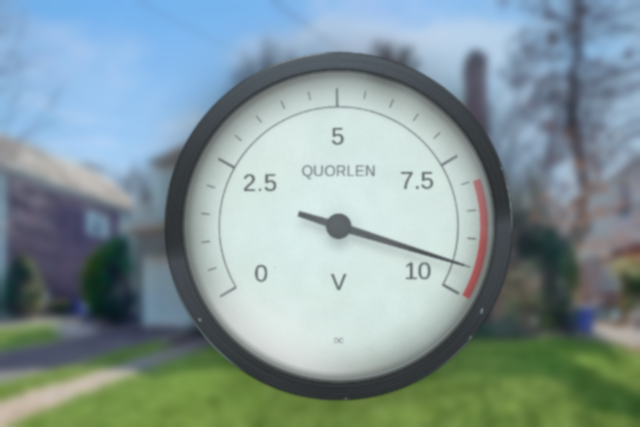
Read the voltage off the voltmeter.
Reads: 9.5 V
